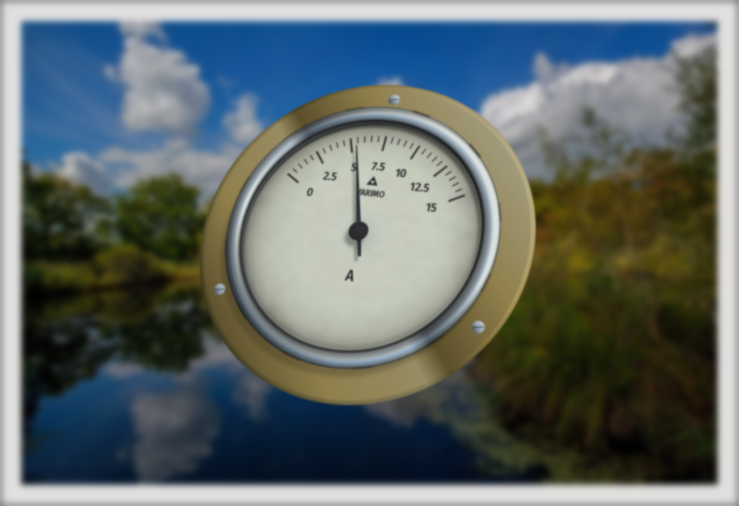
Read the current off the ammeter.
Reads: 5.5 A
